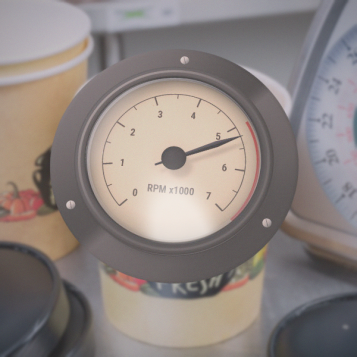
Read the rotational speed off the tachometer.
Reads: 5250 rpm
